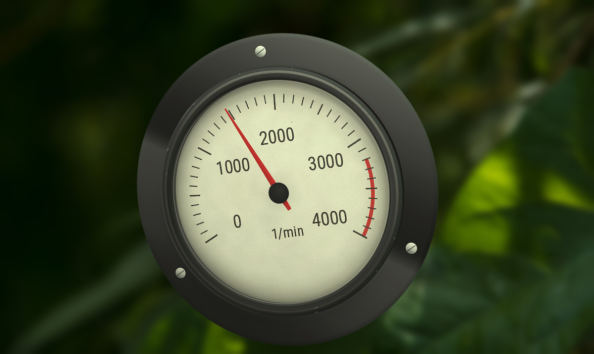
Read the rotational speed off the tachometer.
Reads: 1500 rpm
